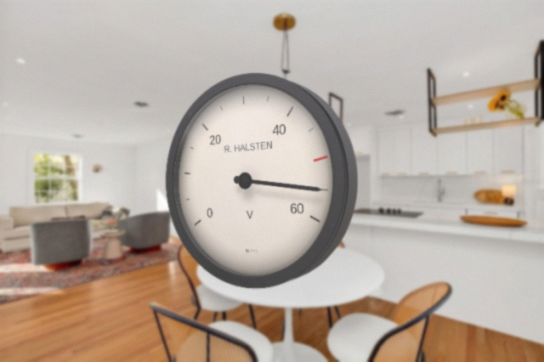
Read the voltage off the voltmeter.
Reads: 55 V
